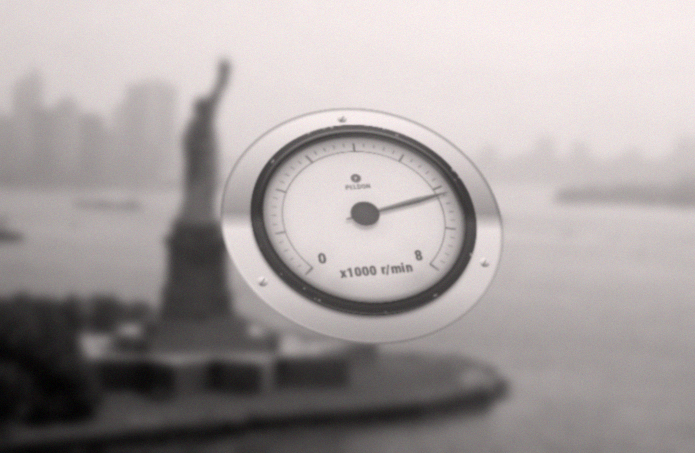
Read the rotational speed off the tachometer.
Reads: 6200 rpm
